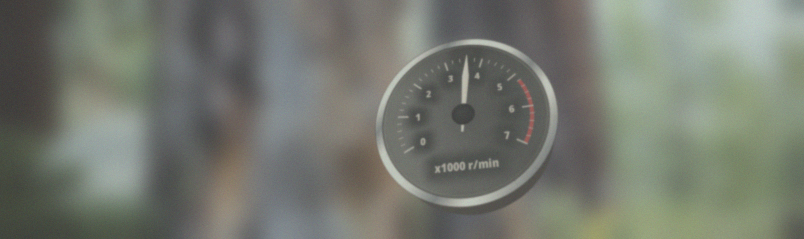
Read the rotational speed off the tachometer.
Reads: 3600 rpm
